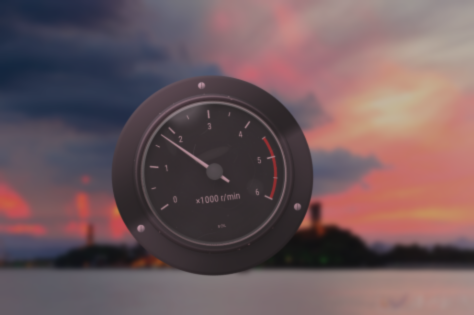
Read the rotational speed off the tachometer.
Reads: 1750 rpm
